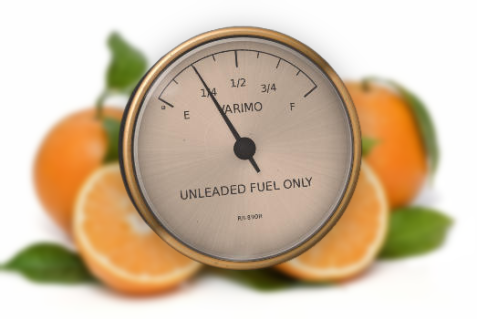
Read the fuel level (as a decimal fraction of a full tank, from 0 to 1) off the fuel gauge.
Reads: 0.25
